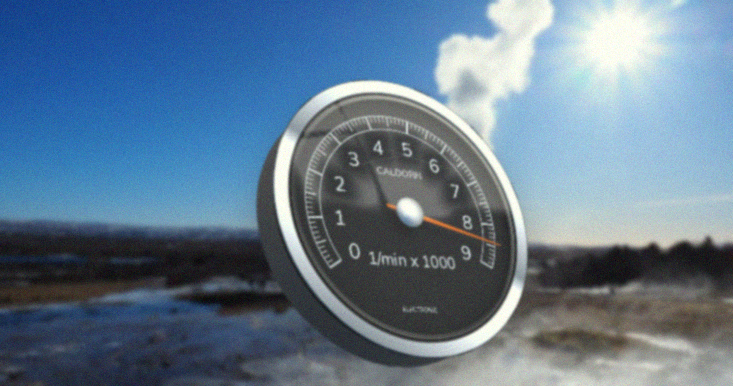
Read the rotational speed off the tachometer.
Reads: 8500 rpm
